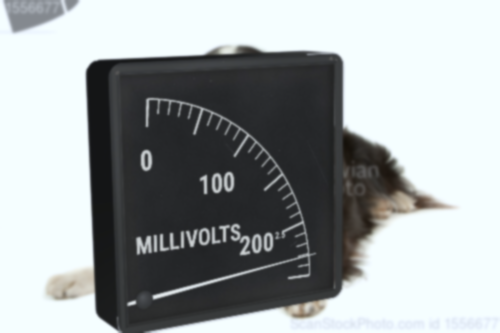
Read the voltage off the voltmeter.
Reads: 230 mV
